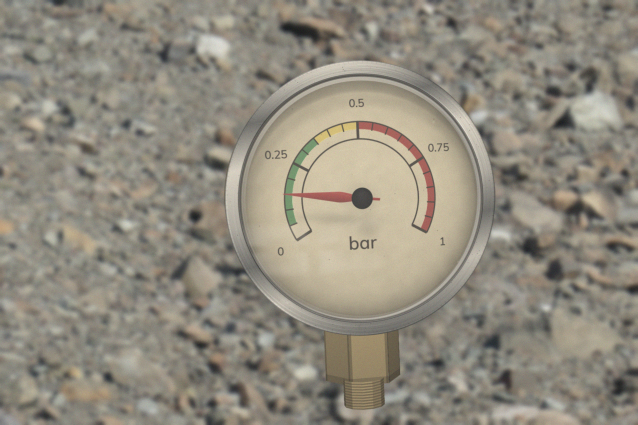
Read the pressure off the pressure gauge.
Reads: 0.15 bar
